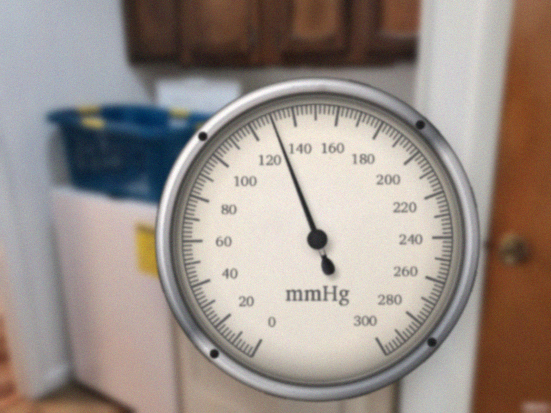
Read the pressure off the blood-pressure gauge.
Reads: 130 mmHg
